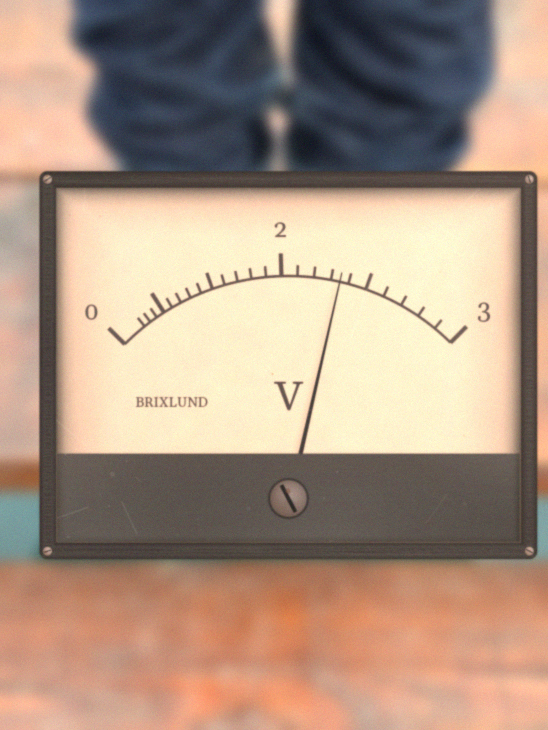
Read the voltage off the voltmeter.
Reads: 2.35 V
